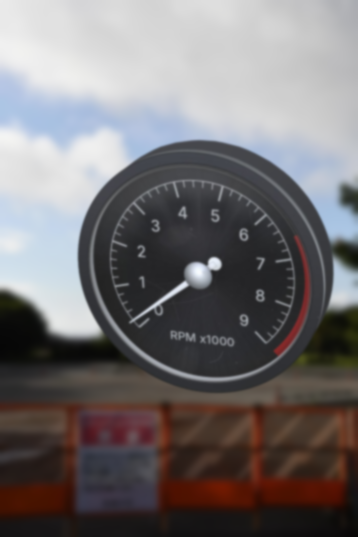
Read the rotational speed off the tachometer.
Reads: 200 rpm
